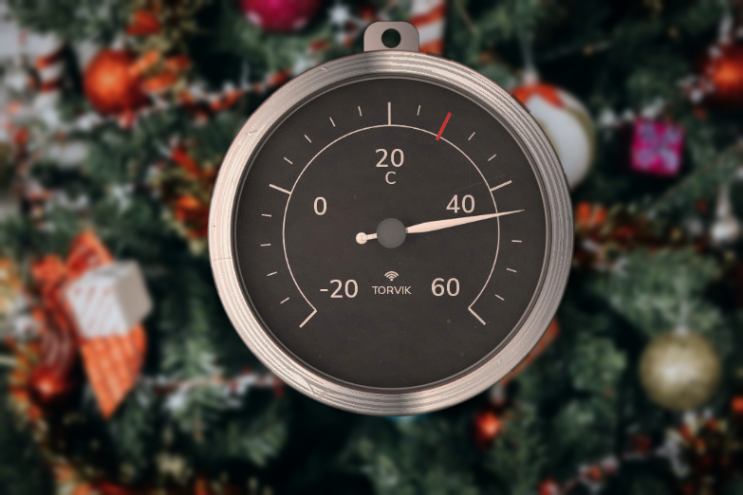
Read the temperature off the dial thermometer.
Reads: 44 °C
